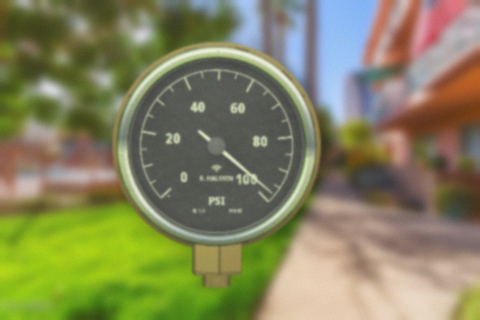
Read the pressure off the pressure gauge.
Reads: 97.5 psi
